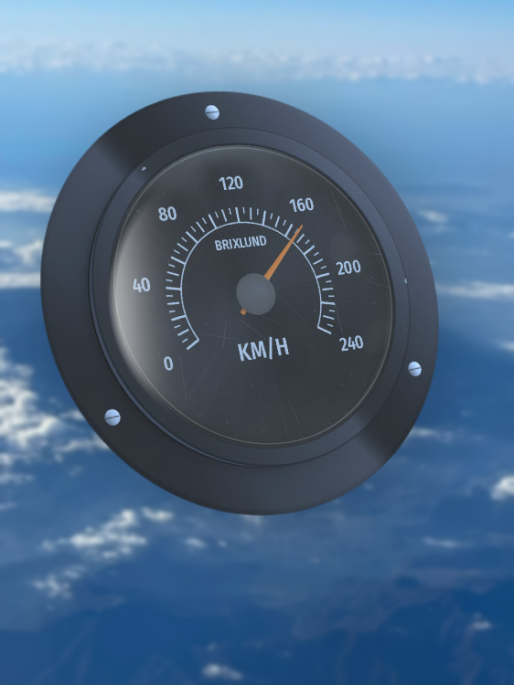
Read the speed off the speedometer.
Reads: 165 km/h
